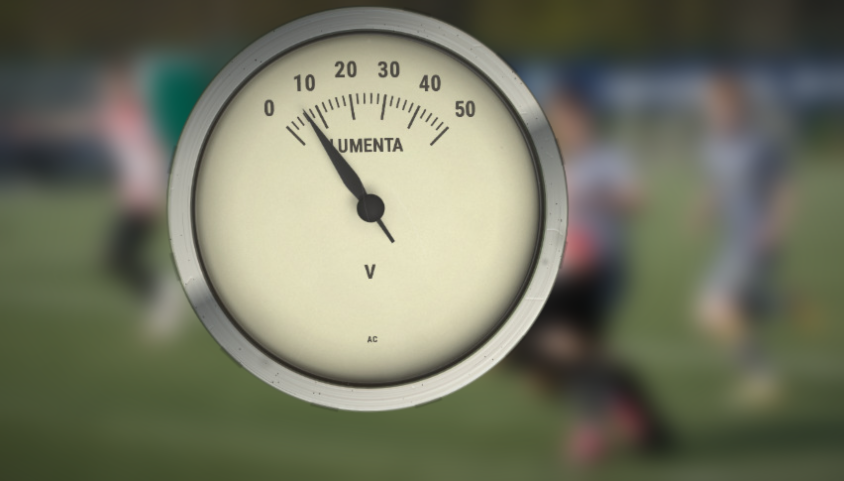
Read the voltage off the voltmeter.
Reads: 6 V
